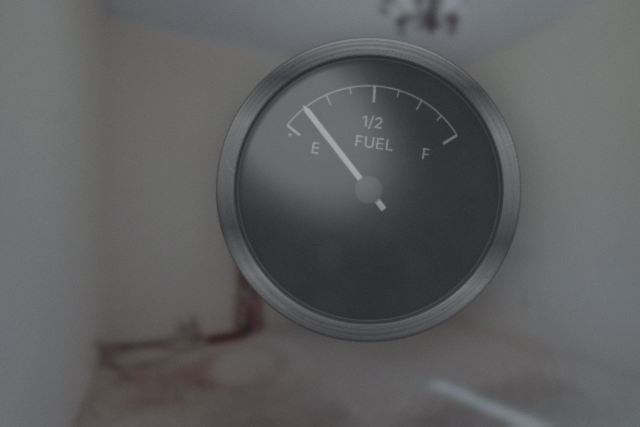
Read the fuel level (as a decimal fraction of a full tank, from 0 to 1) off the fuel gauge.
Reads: 0.125
